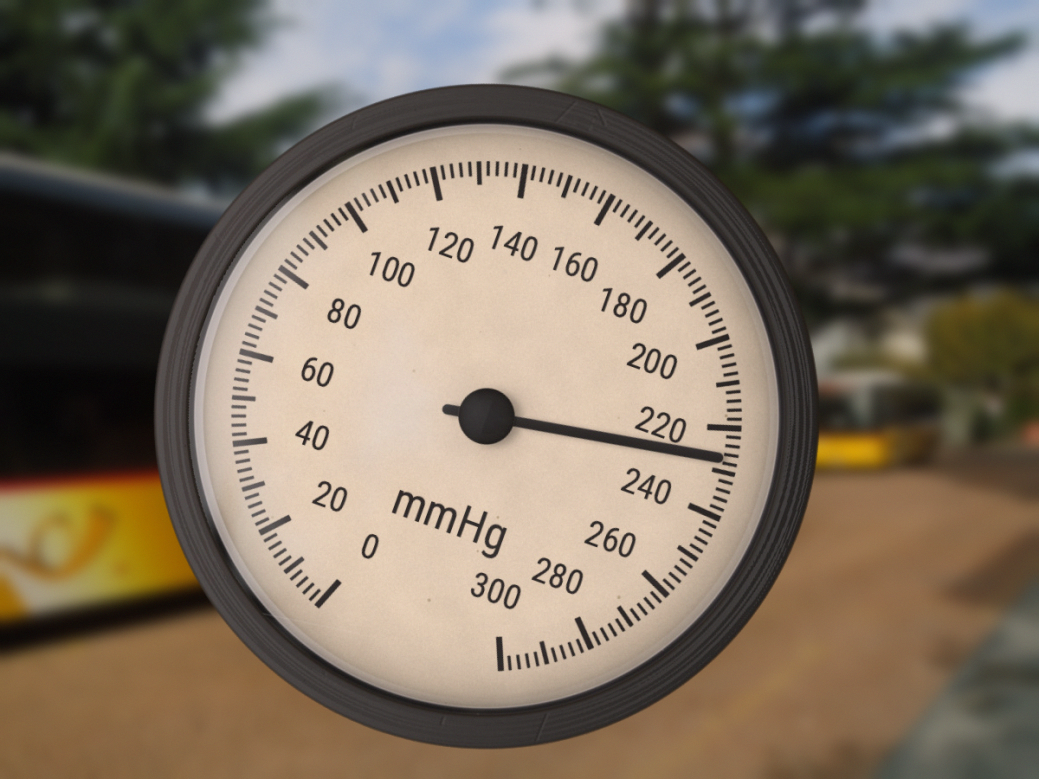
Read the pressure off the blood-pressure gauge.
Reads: 227 mmHg
